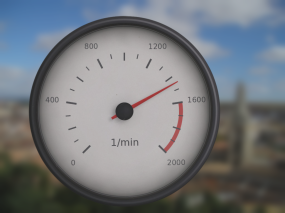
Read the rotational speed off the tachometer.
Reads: 1450 rpm
